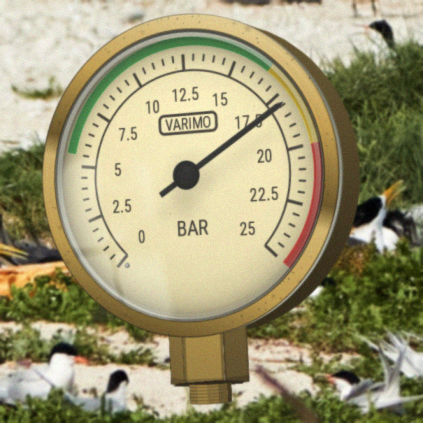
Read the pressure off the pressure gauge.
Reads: 18 bar
